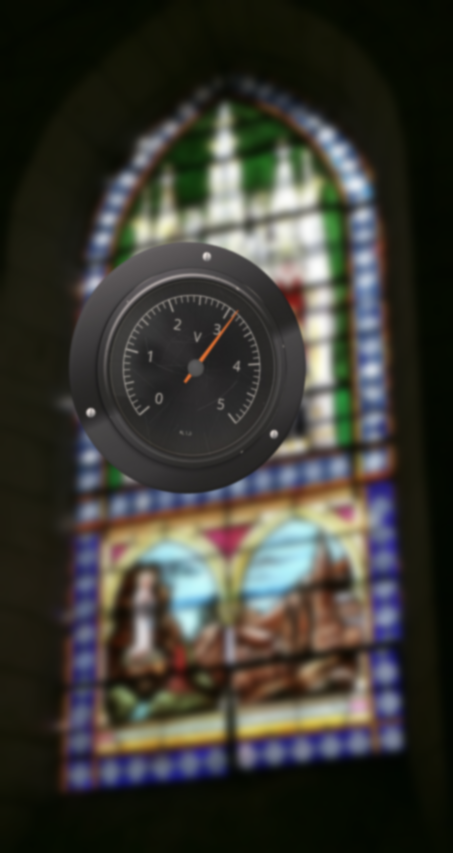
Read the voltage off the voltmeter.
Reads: 3.1 V
